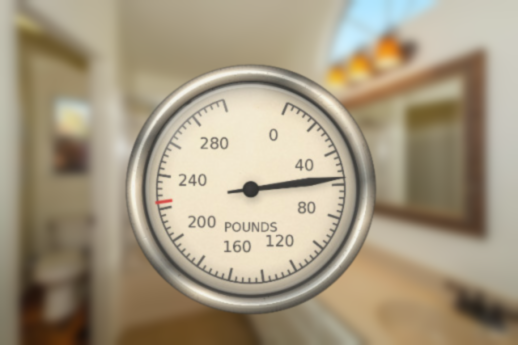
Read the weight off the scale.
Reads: 56 lb
